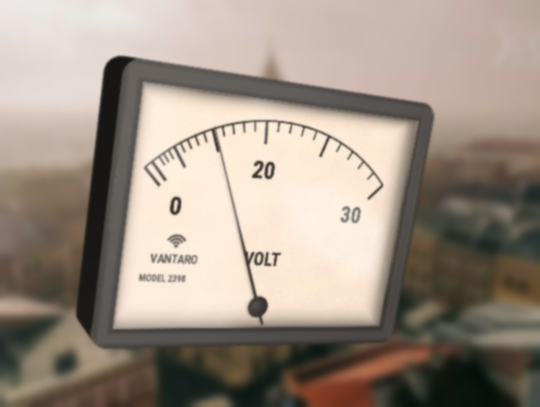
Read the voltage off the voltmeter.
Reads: 15 V
